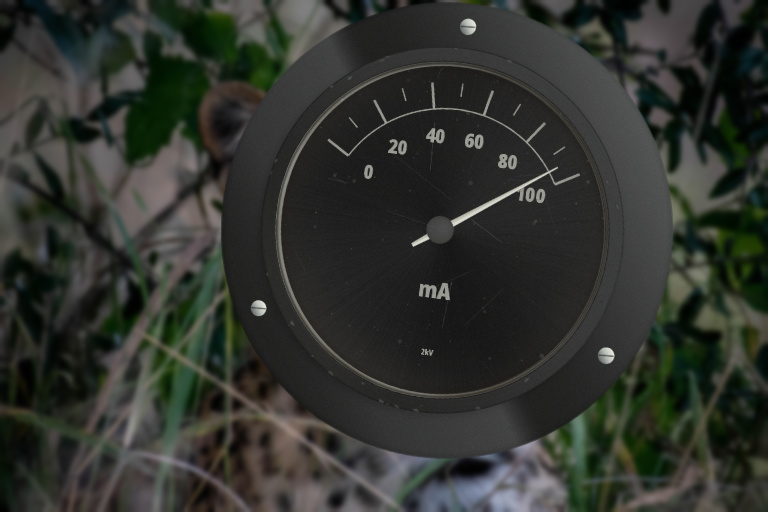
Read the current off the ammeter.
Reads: 95 mA
